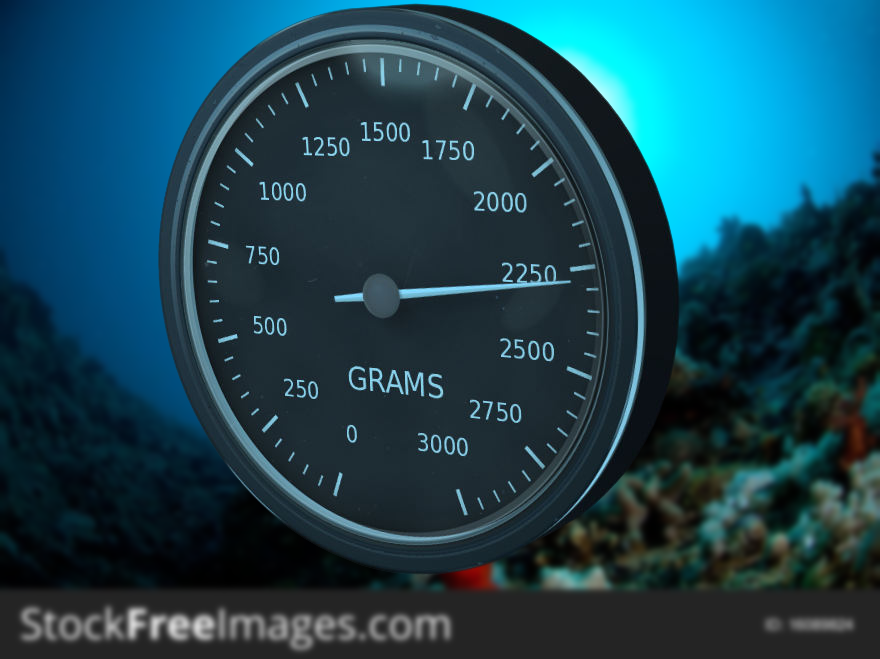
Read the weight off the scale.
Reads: 2275 g
